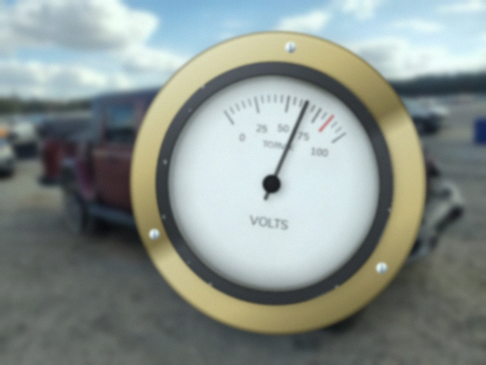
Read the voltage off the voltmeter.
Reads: 65 V
